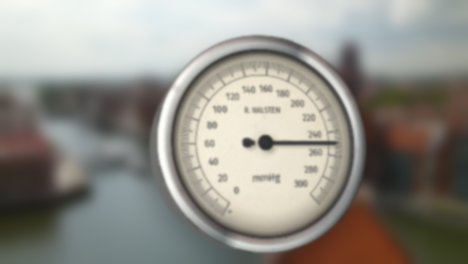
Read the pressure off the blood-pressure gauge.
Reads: 250 mmHg
